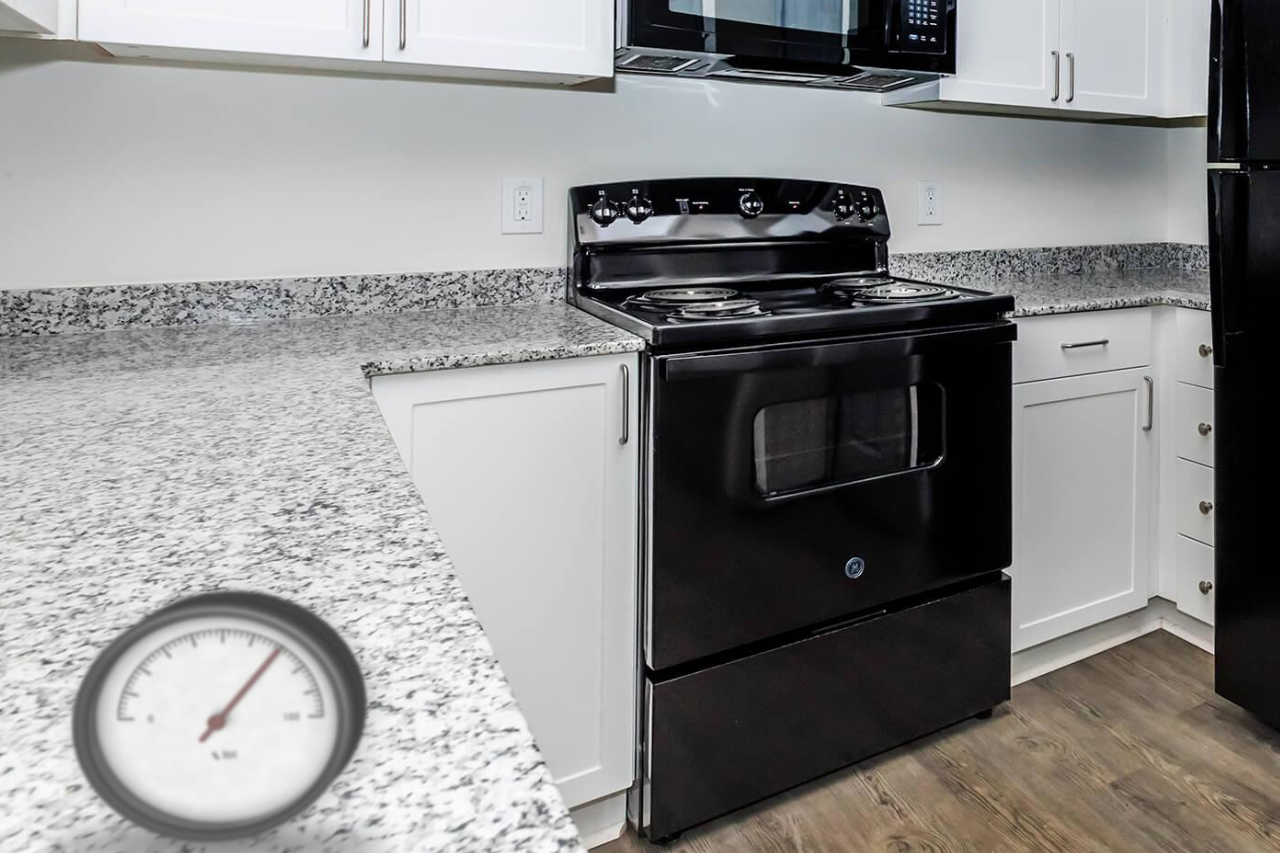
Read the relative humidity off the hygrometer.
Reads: 70 %
